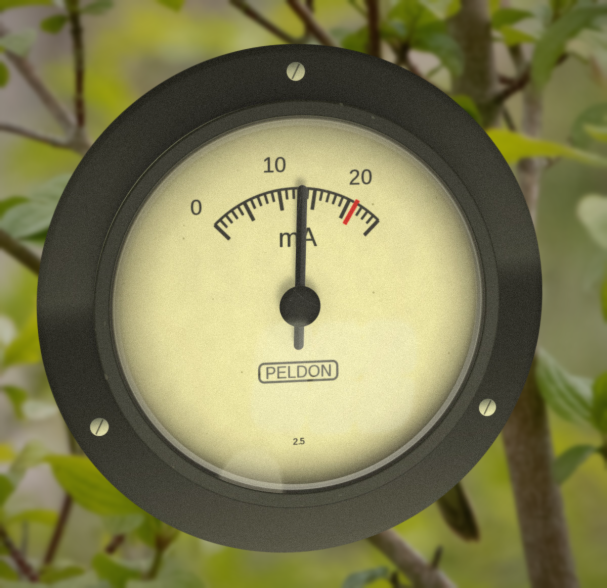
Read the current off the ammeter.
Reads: 13 mA
